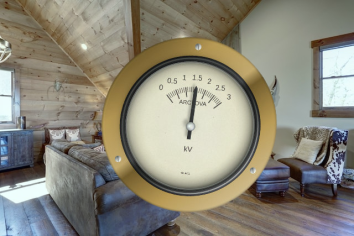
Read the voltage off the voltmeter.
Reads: 1.5 kV
